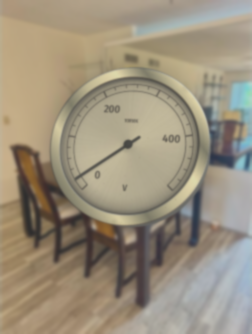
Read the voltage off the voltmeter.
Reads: 20 V
